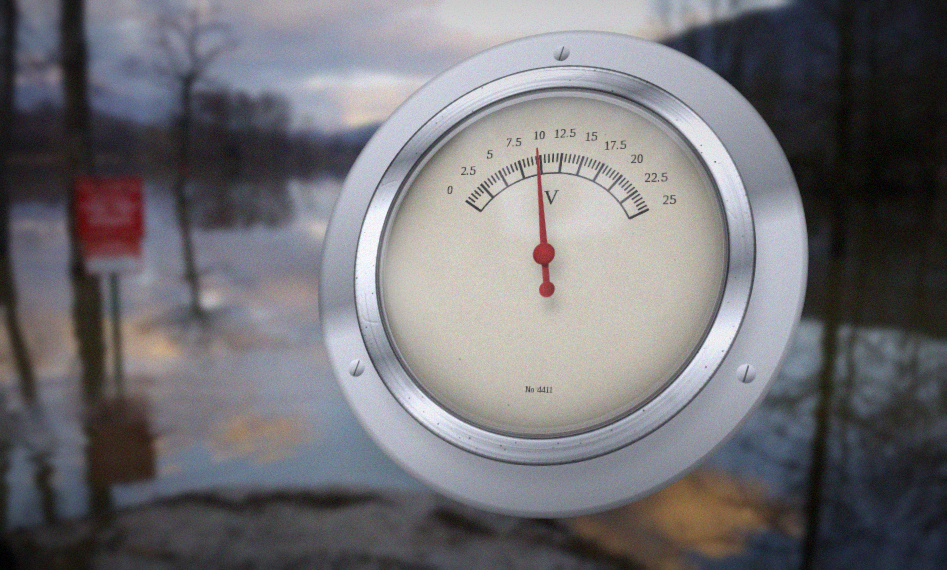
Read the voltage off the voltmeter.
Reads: 10 V
